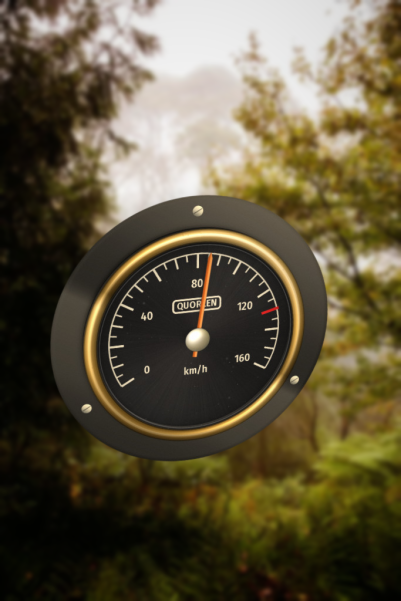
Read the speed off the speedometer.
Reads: 85 km/h
